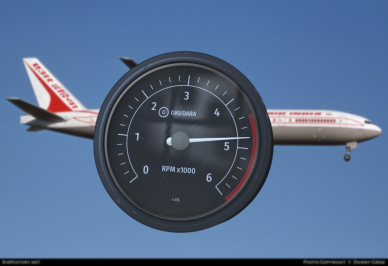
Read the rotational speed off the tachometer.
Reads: 4800 rpm
